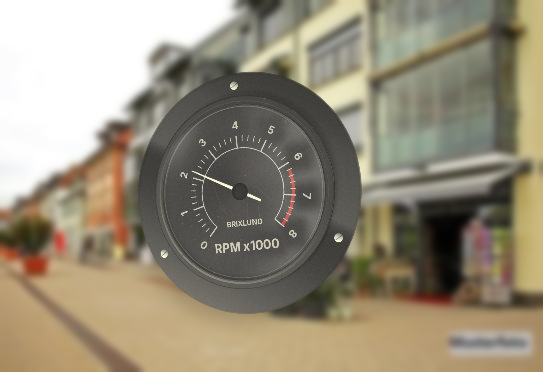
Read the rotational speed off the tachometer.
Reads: 2200 rpm
